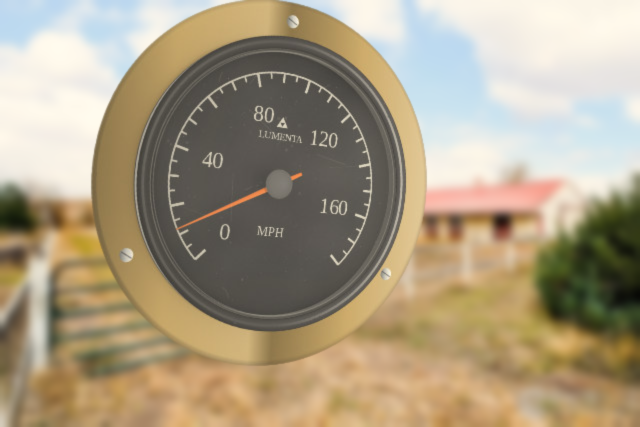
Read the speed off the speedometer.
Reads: 12.5 mph
